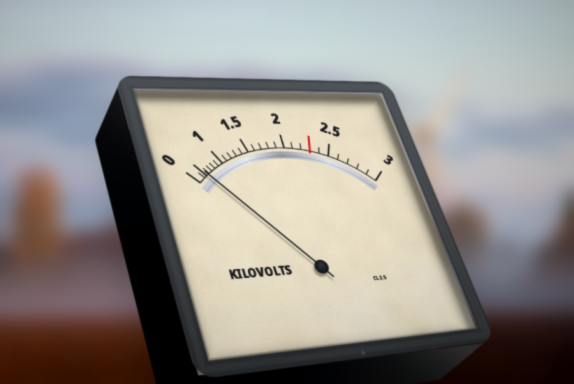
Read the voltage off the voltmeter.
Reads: 0.5 kV
